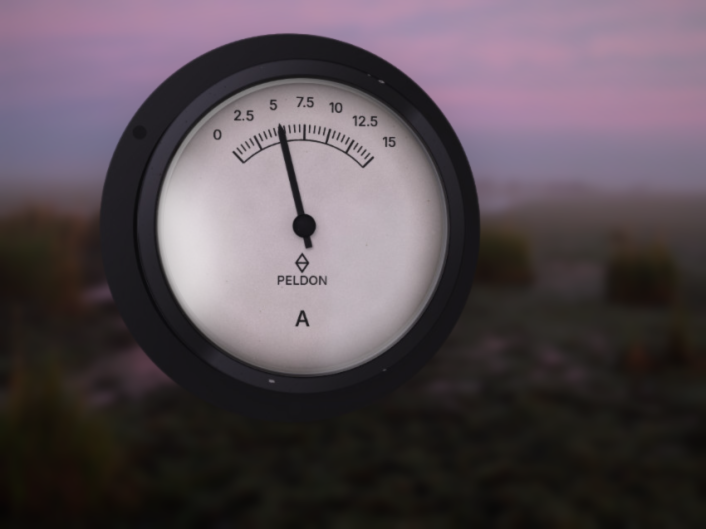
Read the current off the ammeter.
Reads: 5 A
